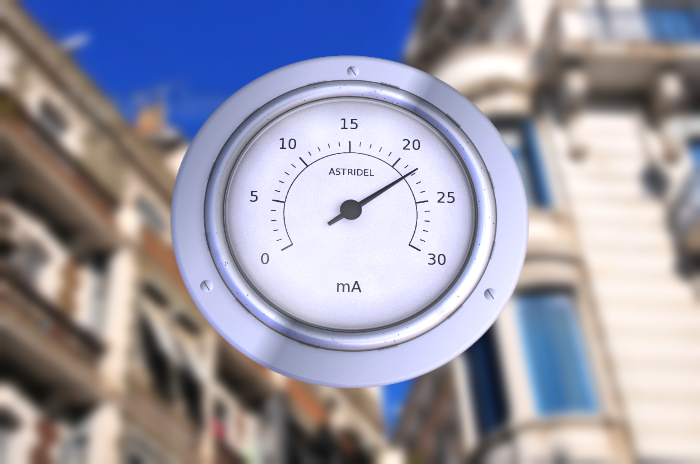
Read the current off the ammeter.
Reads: 22 mA
